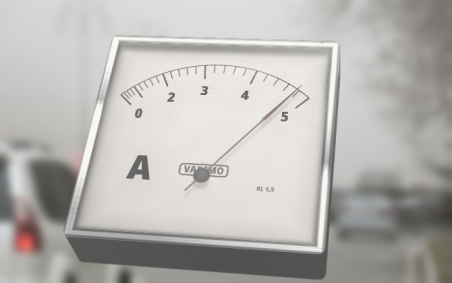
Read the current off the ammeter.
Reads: 4.8 A
